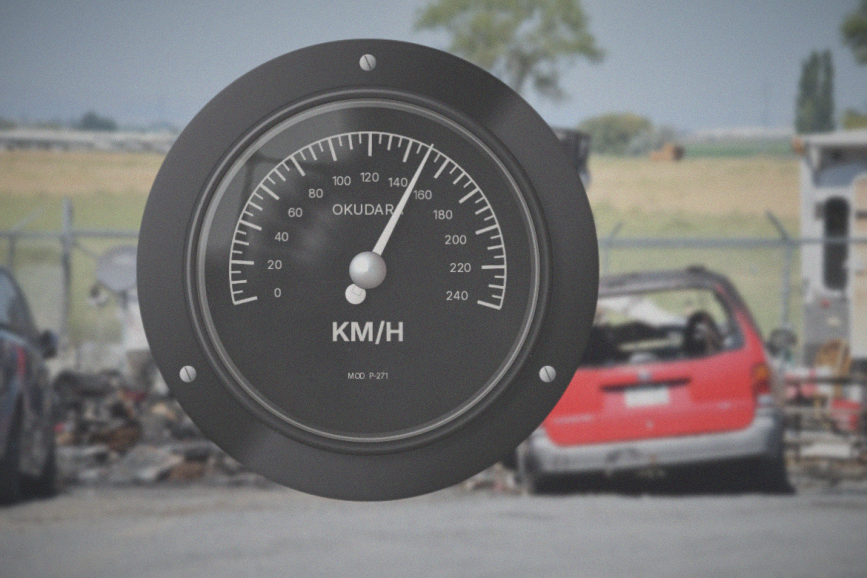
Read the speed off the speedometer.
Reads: 150 km/h
